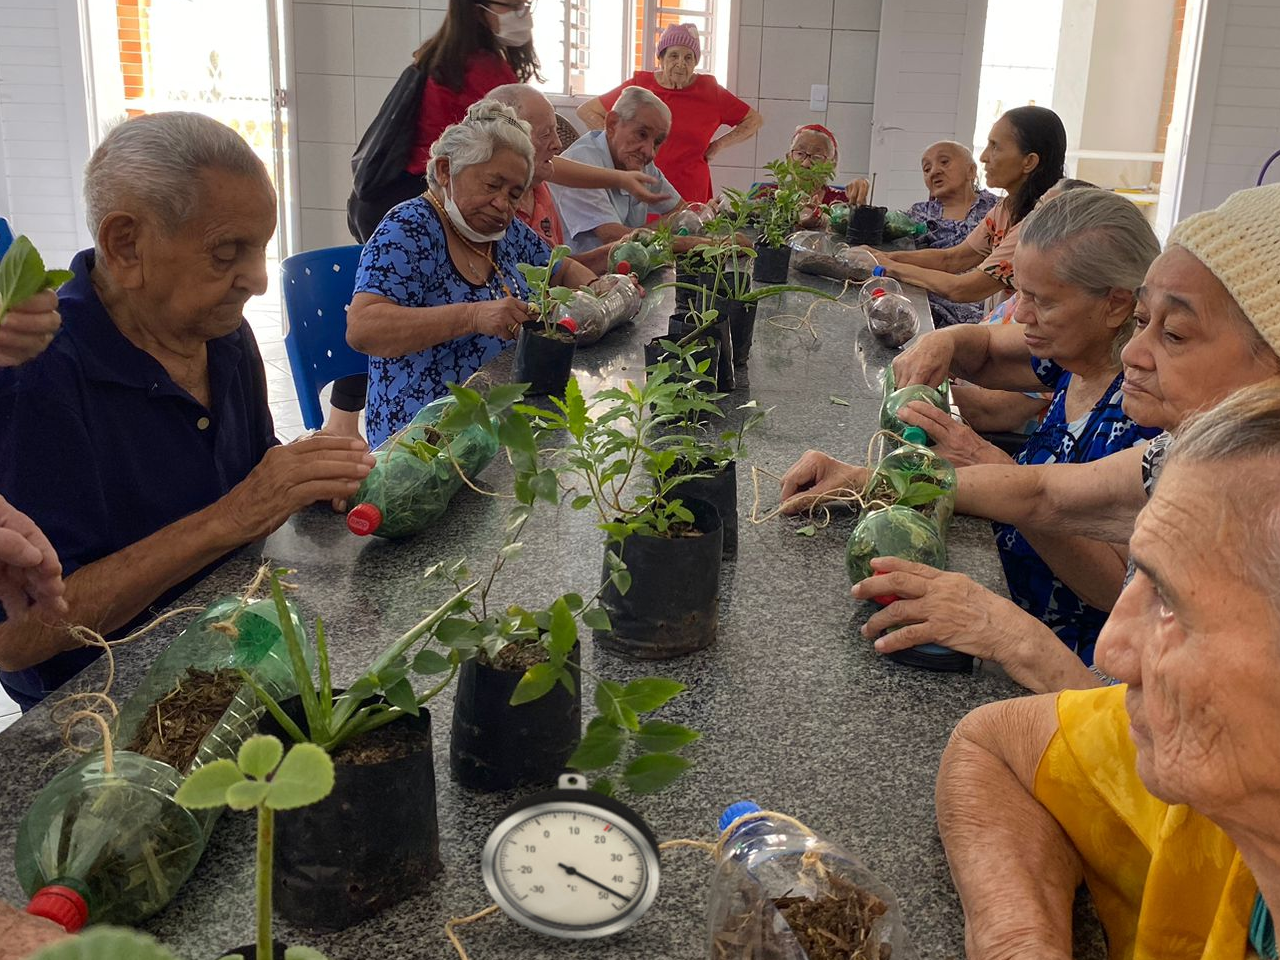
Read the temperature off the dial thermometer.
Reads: 45 °C
